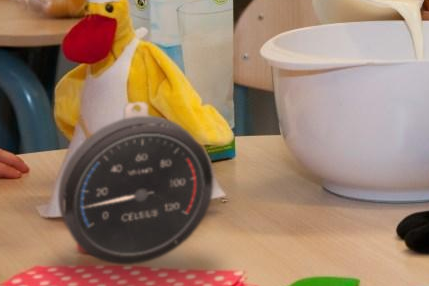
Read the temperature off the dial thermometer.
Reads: 12 °C
